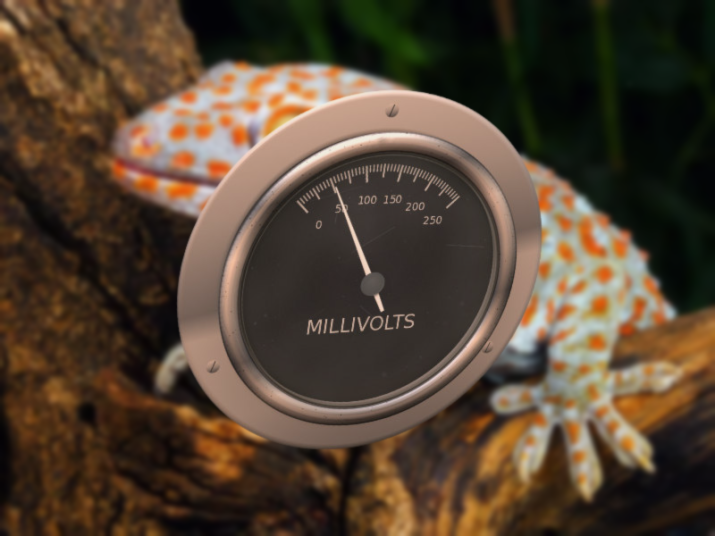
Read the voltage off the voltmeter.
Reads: 50 mV
